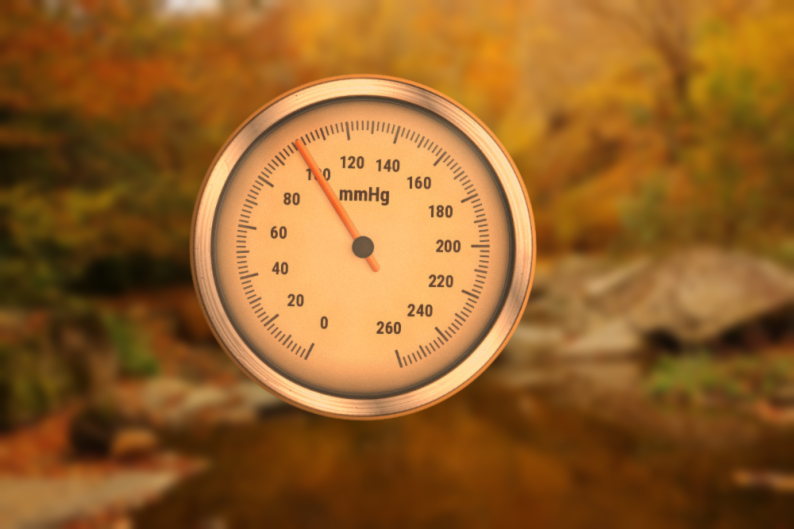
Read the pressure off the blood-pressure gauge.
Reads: 100 mmHg
